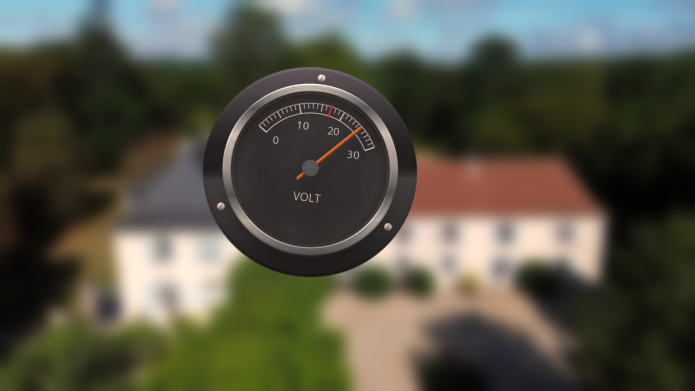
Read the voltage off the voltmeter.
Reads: 25 V
